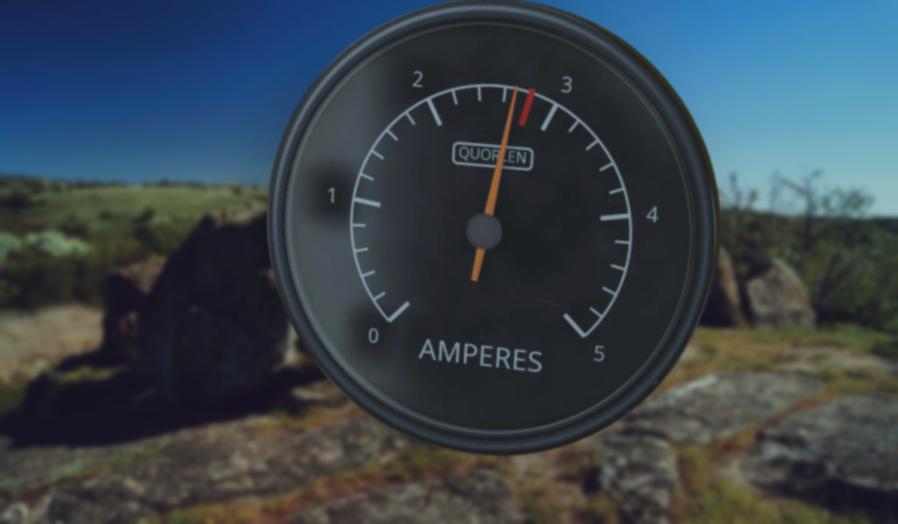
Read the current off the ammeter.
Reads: 2.7 A
